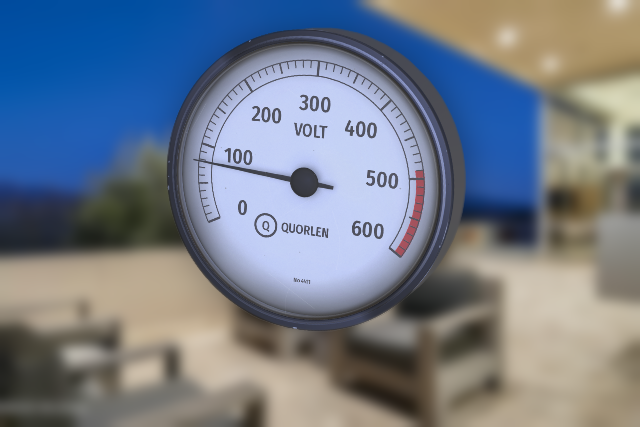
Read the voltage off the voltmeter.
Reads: 80 V
